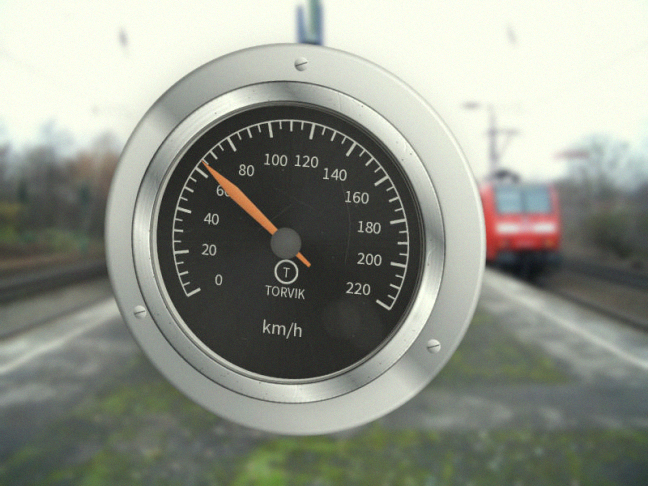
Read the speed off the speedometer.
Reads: 65 km/h
